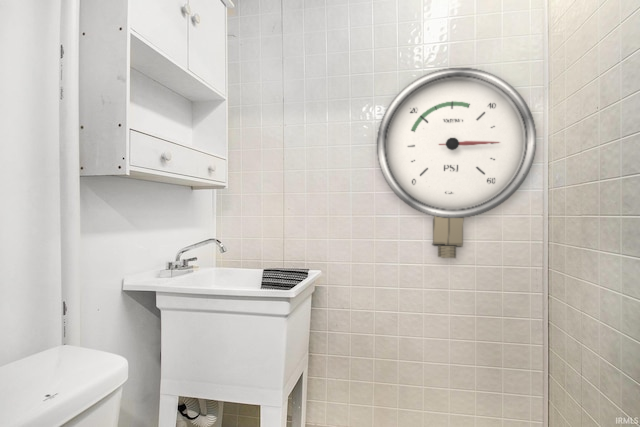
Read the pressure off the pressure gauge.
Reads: 50 psi
